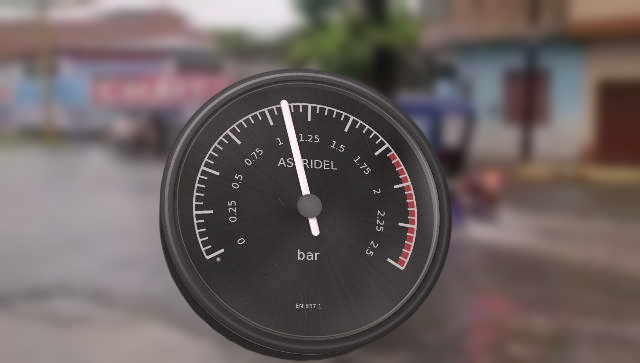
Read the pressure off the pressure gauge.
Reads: 1.1 bar
